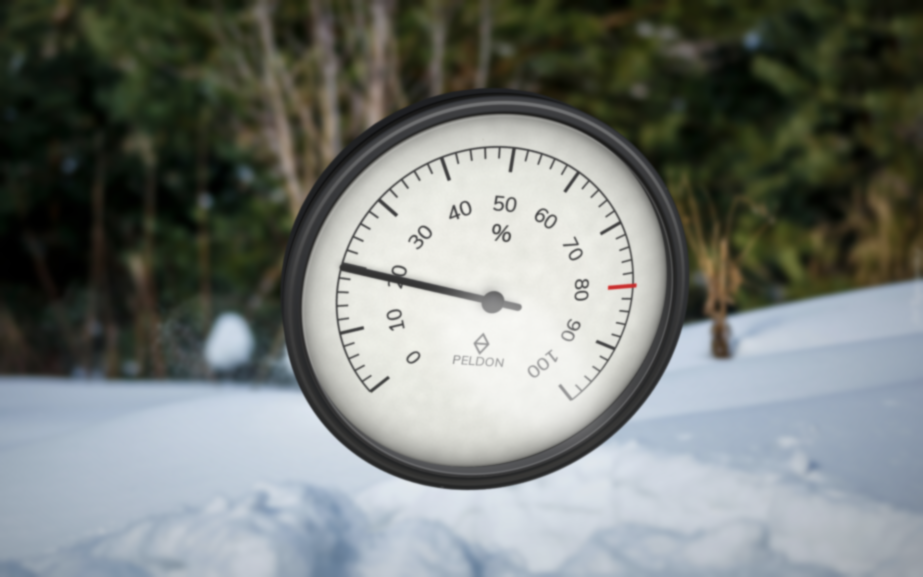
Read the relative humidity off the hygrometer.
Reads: 20 %
